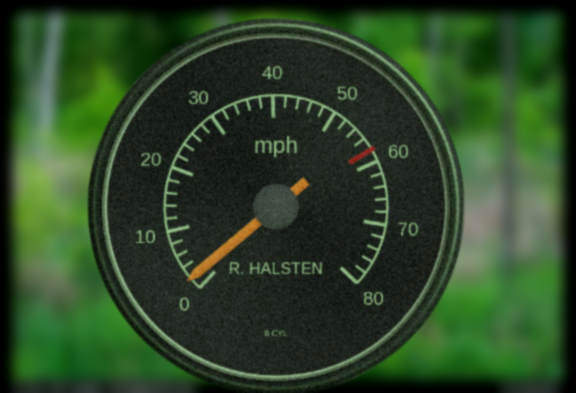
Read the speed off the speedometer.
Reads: 2 mph
